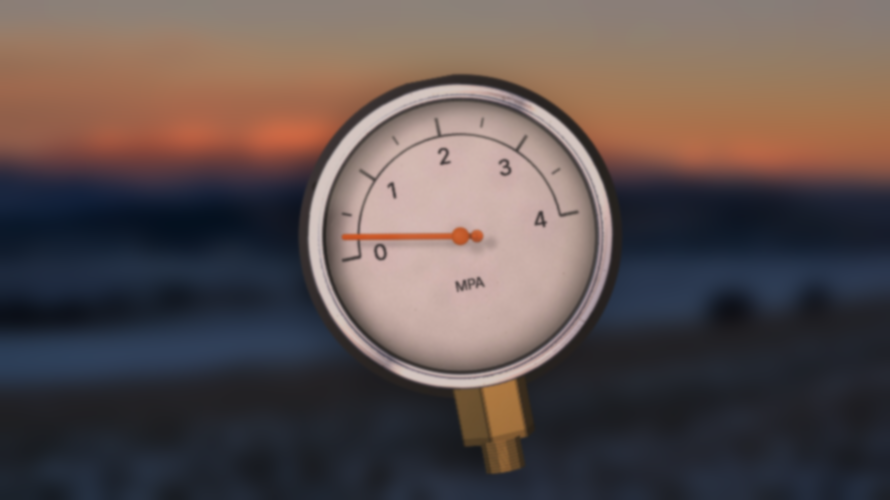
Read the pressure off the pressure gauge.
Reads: 0.25 MPa
